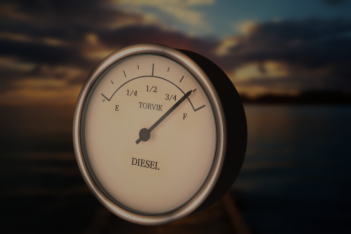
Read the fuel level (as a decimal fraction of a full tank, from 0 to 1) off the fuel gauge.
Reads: 0.875
